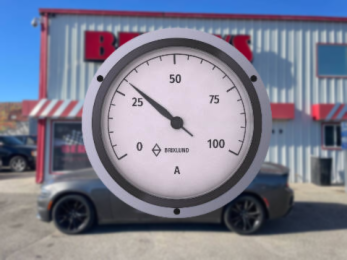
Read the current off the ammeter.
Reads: 30 A
